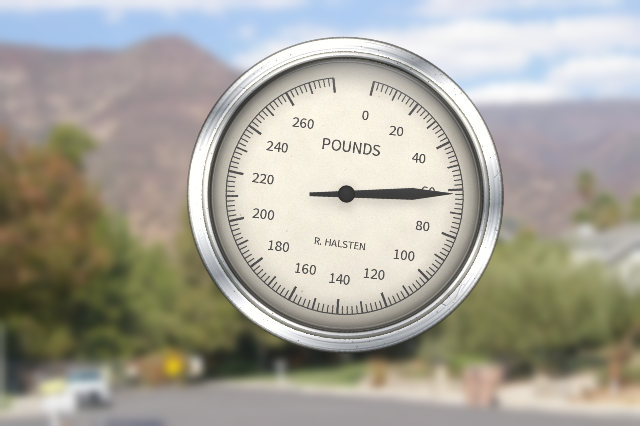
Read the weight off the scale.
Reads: 62 lb
